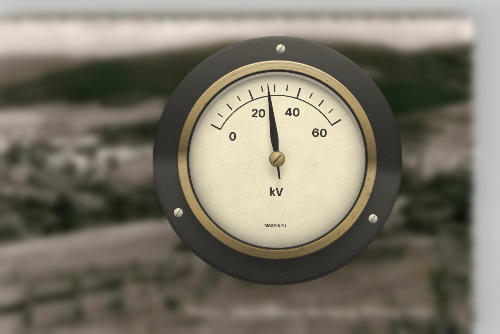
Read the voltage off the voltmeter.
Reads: 27.5 kV
